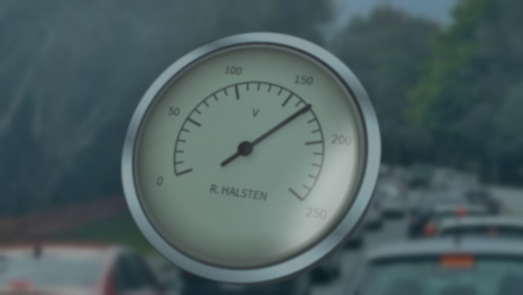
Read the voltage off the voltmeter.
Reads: 170 V
